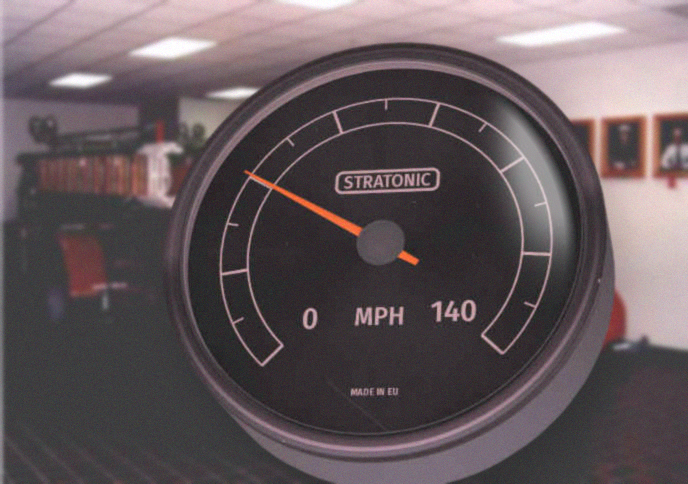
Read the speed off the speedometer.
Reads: 40 mph
